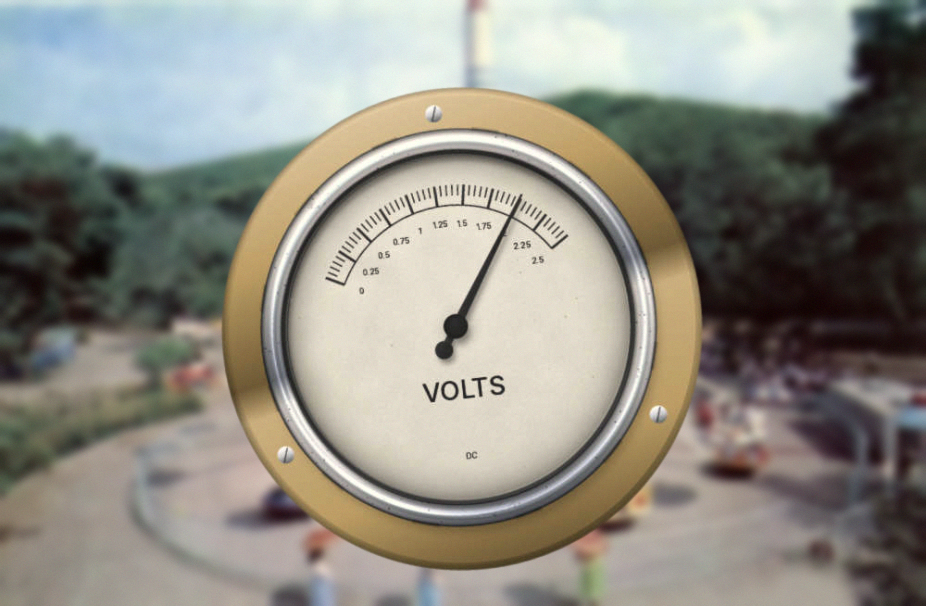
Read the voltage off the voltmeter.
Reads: 2 V
